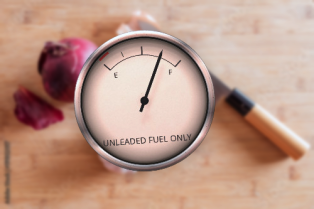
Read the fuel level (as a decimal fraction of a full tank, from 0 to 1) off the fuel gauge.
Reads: 0.75
